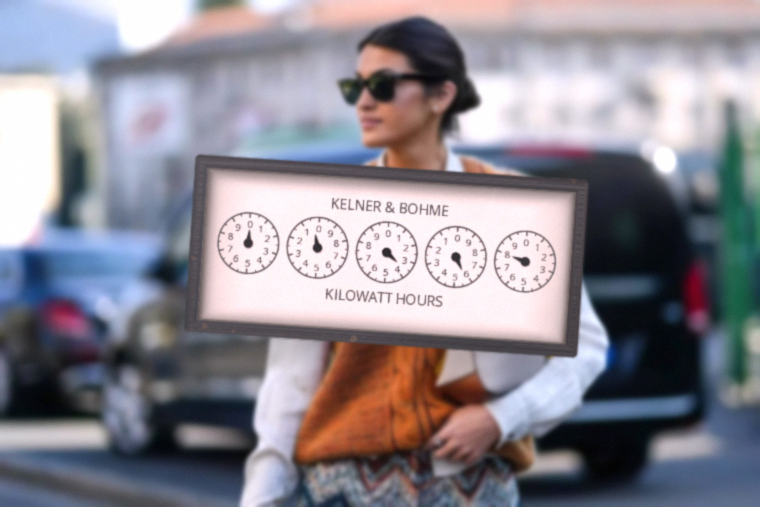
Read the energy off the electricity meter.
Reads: 358 kWh
